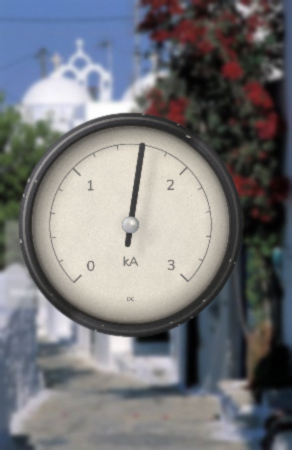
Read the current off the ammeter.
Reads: 1.6 kA
